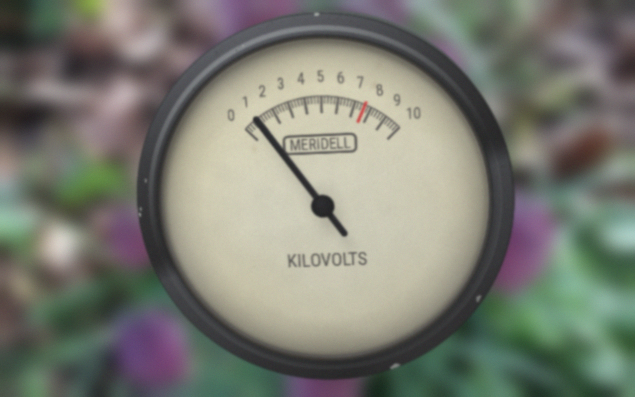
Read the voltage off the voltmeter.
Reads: 1 kV
